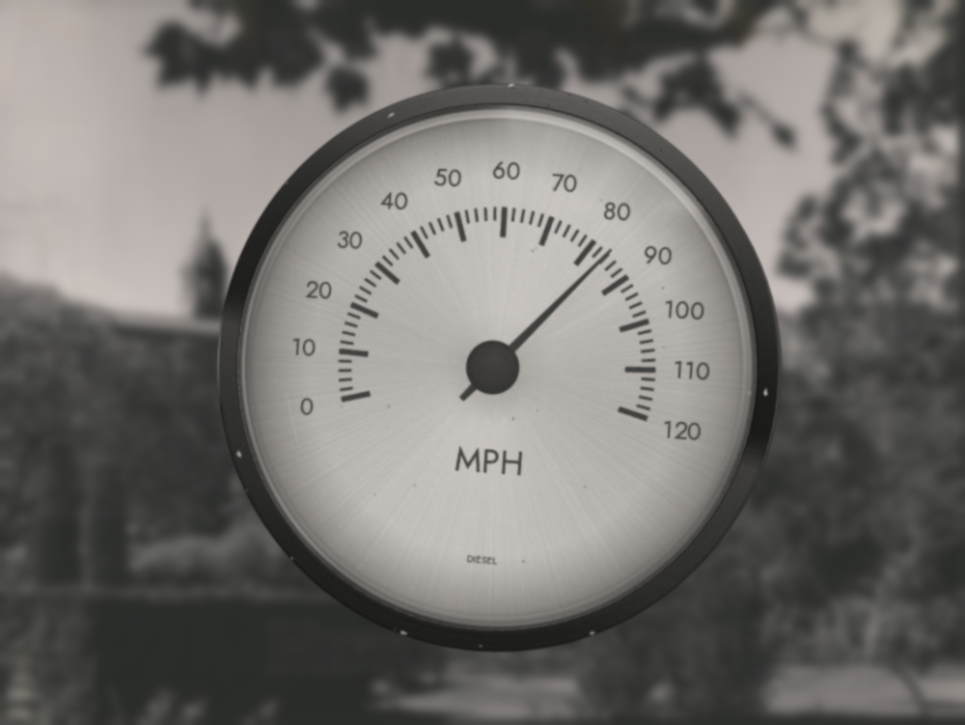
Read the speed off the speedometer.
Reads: 84 mph
